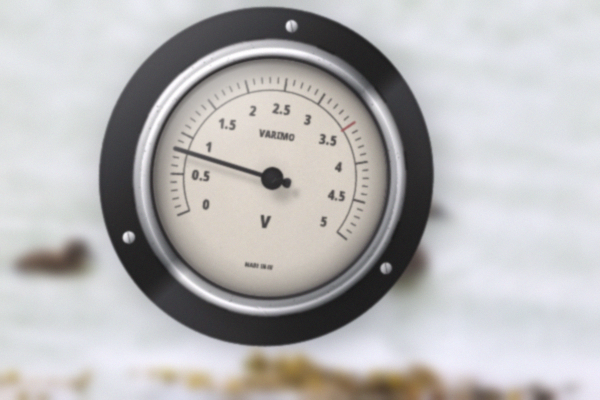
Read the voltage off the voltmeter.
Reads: 0.8 V
